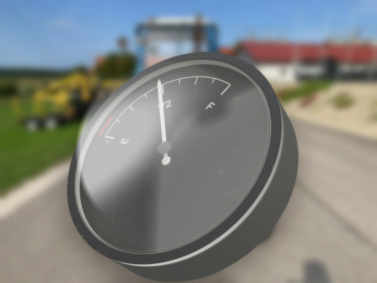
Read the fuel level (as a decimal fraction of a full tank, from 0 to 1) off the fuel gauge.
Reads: 0.5
